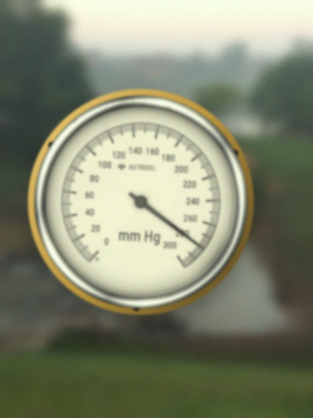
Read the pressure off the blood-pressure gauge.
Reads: 280 mmHg
